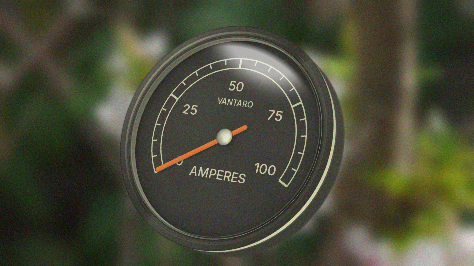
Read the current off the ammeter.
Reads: 0 A
